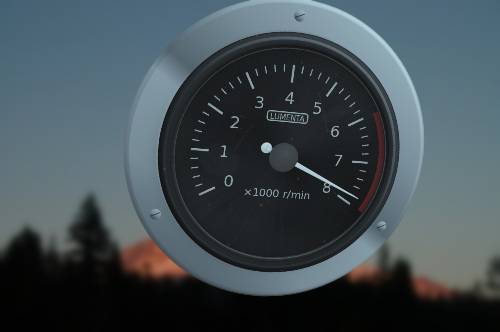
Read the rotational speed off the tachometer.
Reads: 7800 rpm
